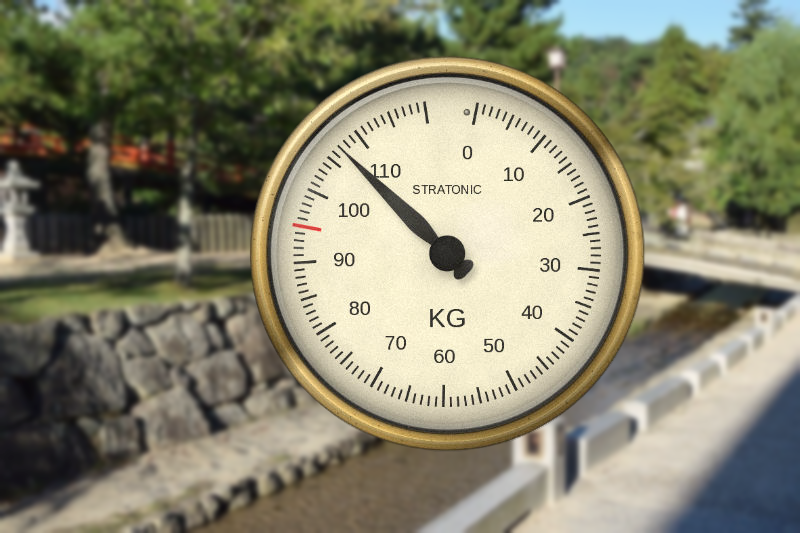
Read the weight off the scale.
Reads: 107 kg
